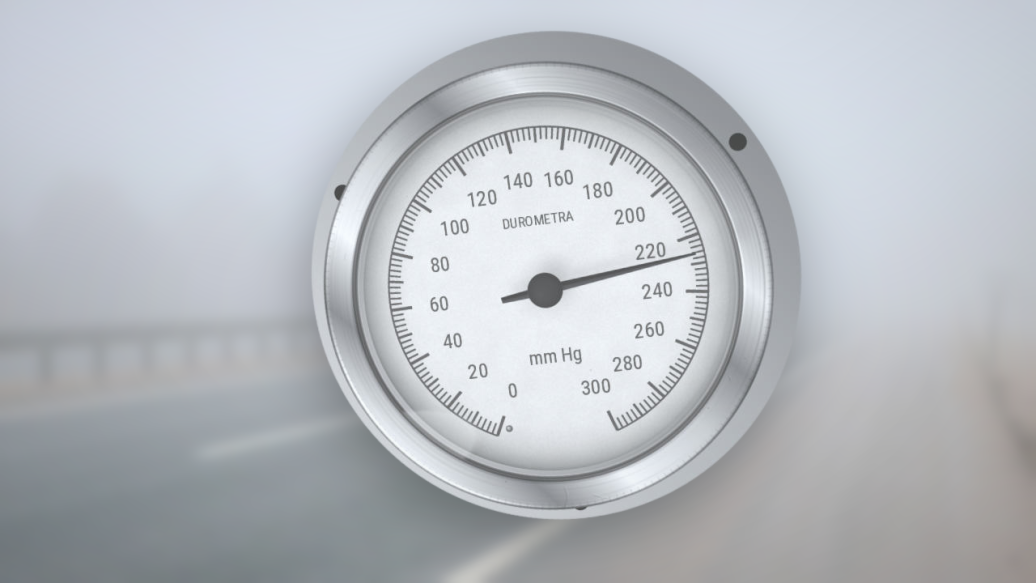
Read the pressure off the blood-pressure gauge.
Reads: 226 mmHg
